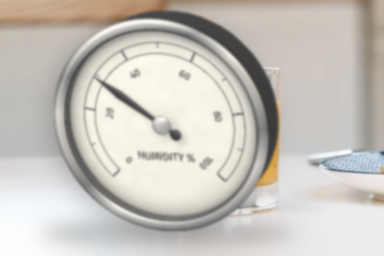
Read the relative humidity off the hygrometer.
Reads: 30 %
